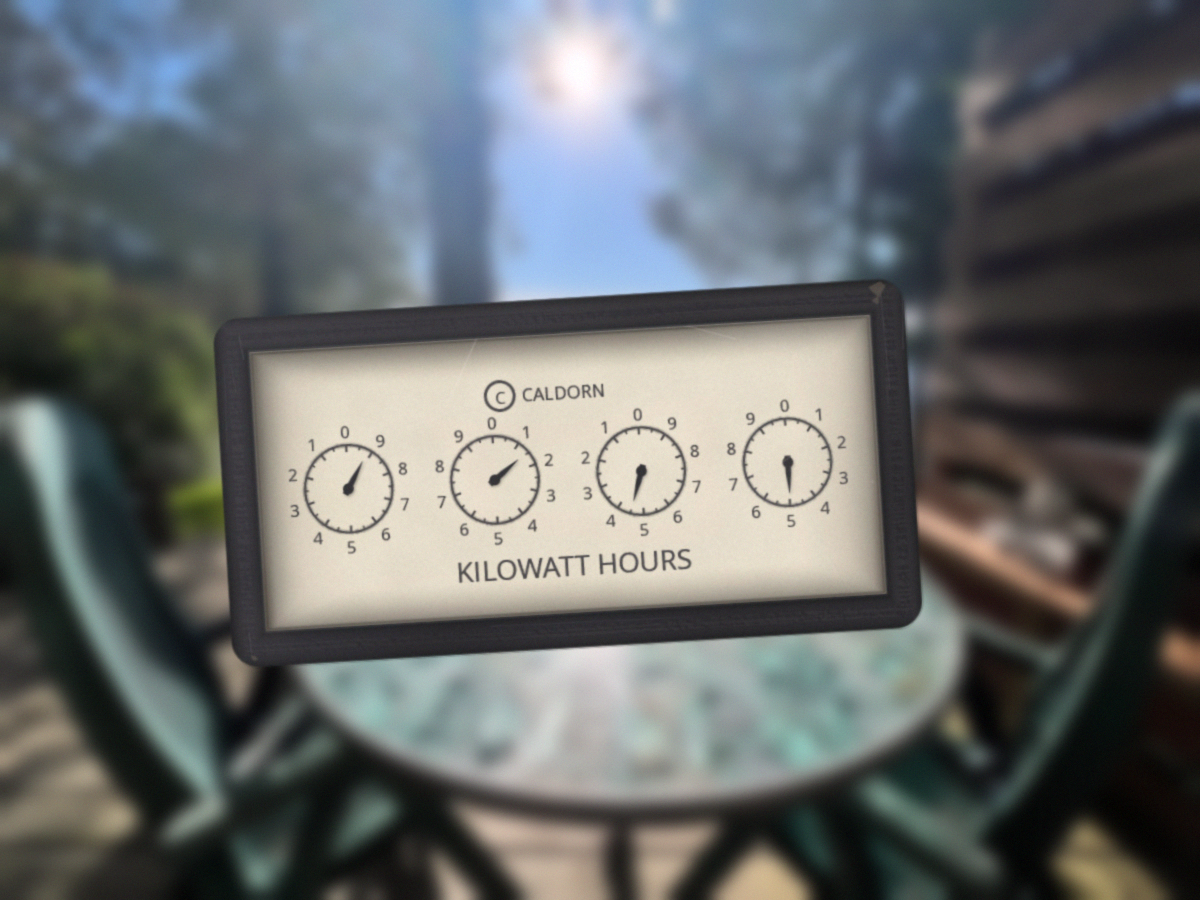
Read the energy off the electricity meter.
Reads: 9145 kWh
